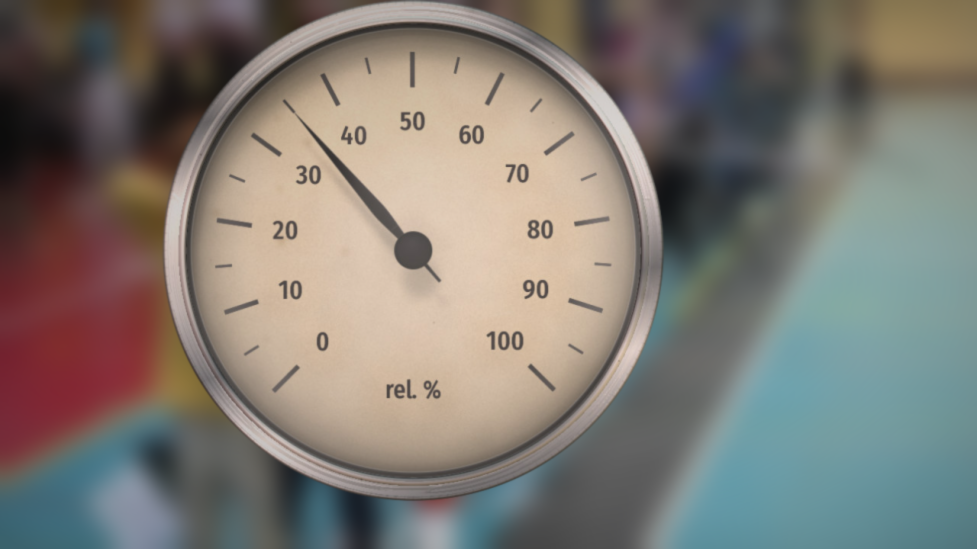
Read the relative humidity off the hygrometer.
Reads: 35 %
